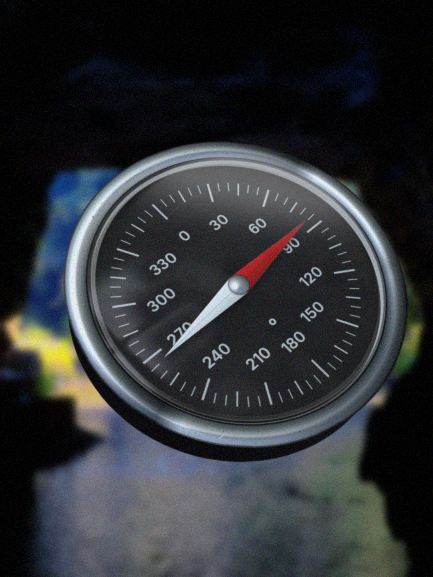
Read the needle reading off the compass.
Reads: 85 °
